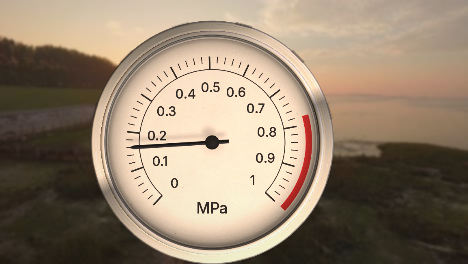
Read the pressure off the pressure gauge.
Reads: 0.16 MPa
